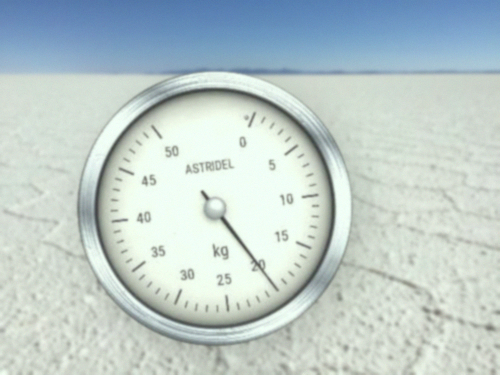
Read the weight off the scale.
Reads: 20 kg
